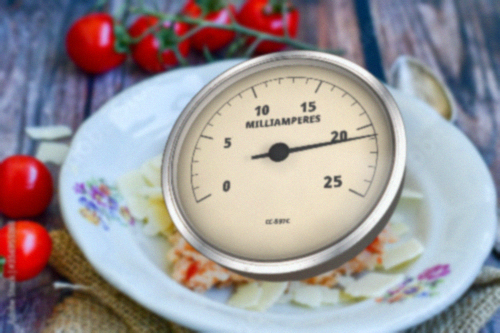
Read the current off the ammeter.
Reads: 21 mA
